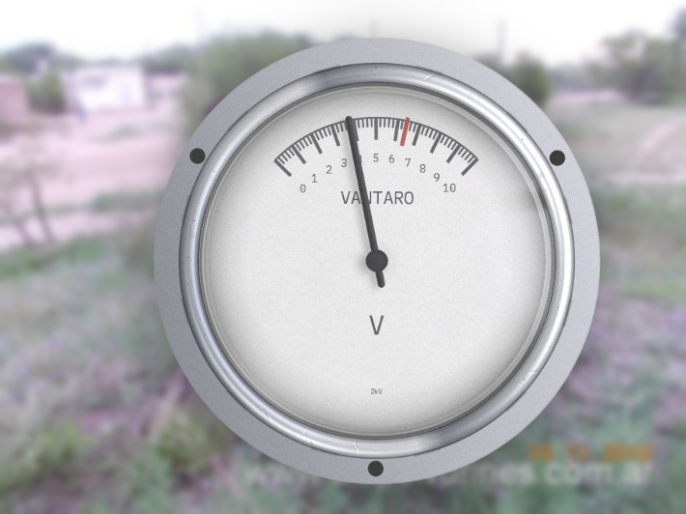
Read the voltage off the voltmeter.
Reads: 3.8 V
